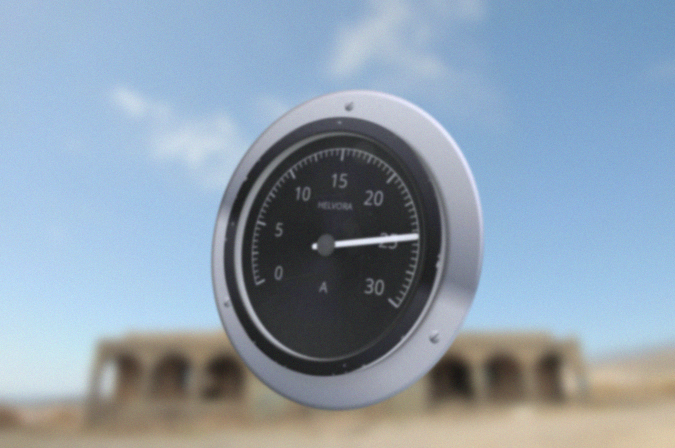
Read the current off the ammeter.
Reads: 25 A
